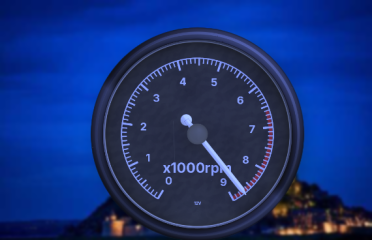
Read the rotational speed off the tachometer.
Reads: 8700 rpm
